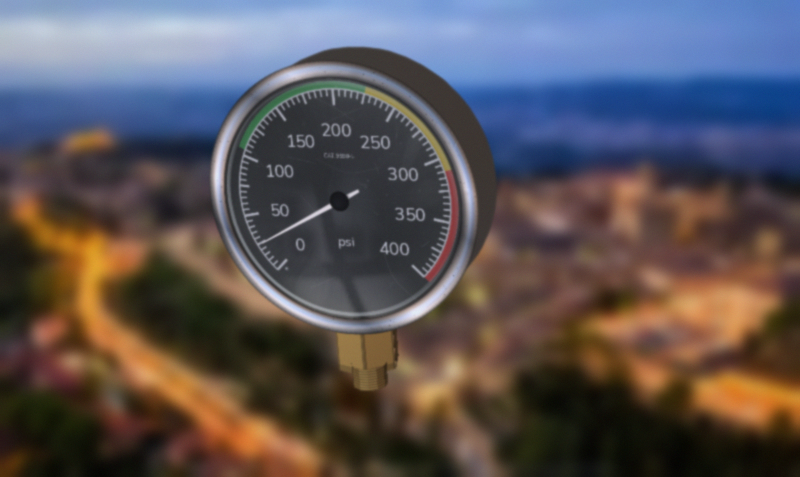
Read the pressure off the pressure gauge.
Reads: 25 psi
